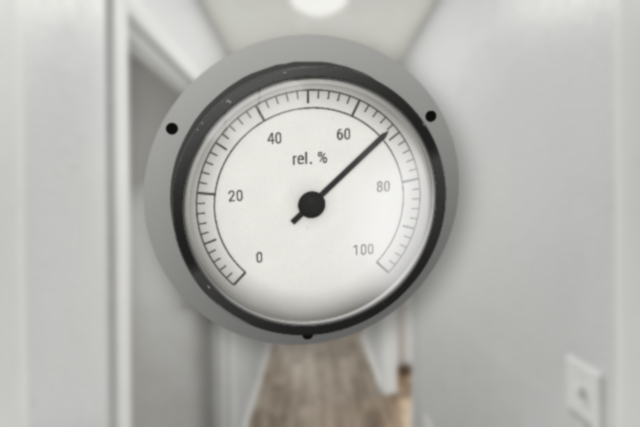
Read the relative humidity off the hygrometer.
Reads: 68 %
